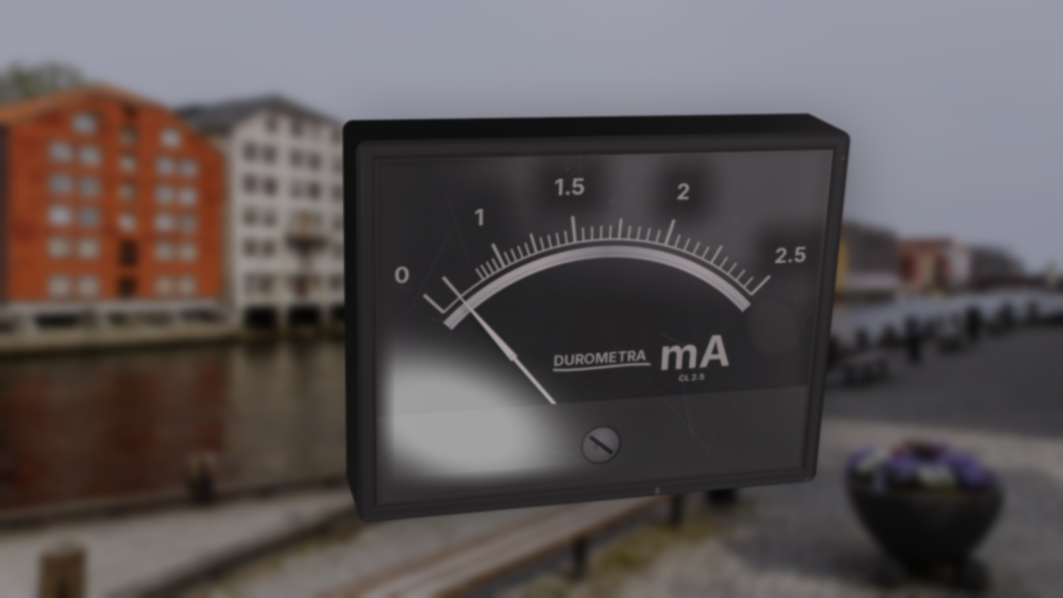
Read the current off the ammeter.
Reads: 0.5 mA
